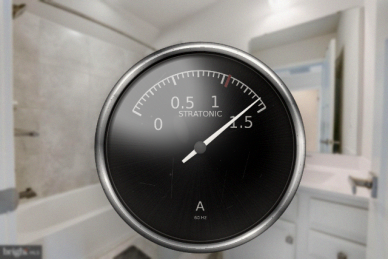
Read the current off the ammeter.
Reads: 1.4 A
